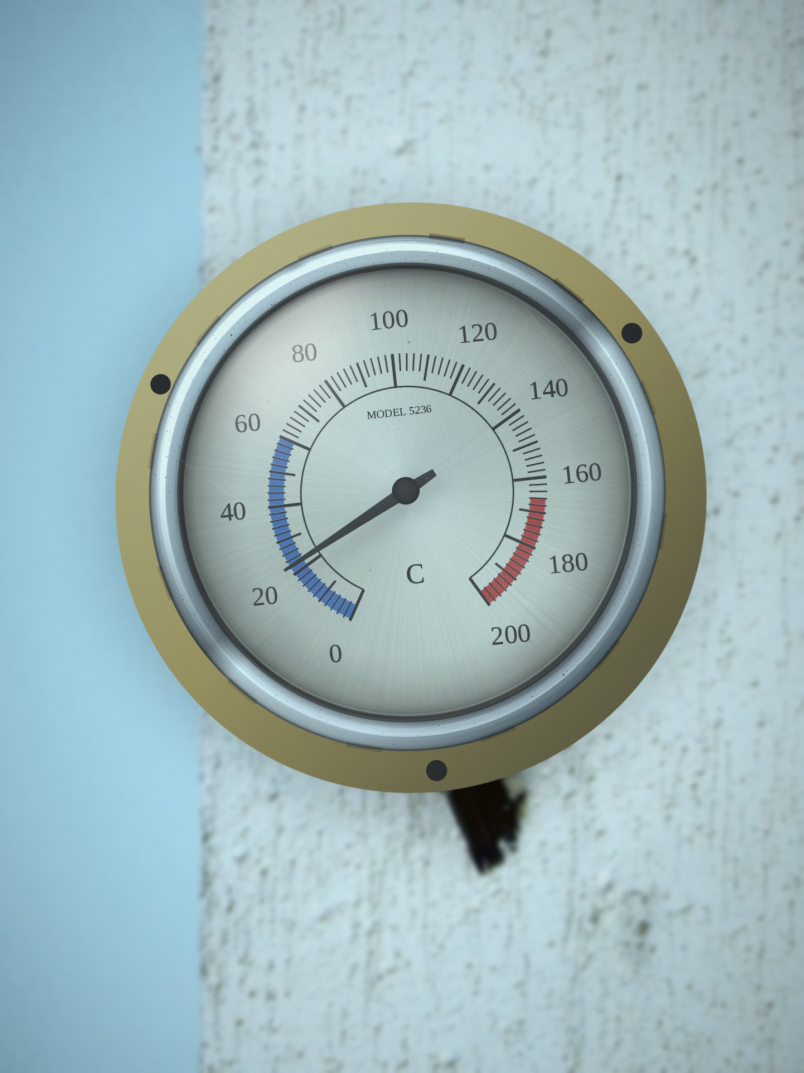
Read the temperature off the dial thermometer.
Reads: 22 °C
